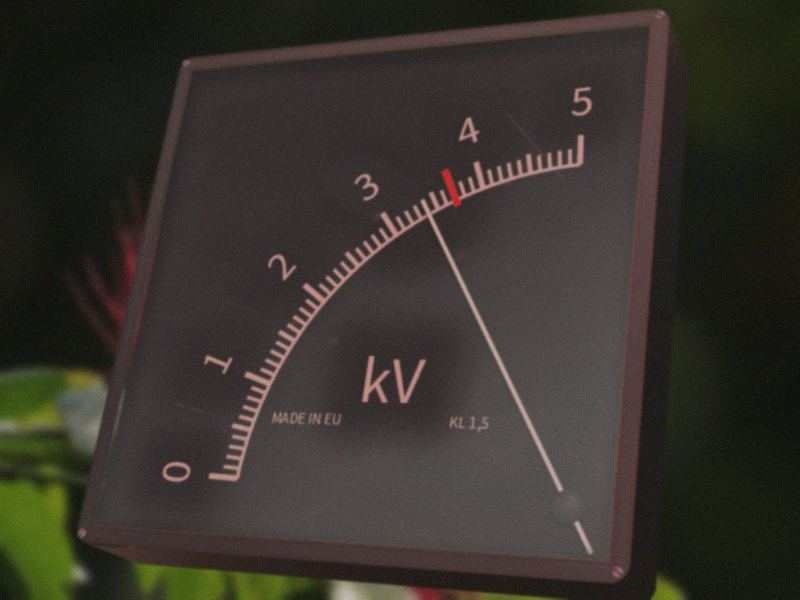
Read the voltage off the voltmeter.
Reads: 3.4 kV
